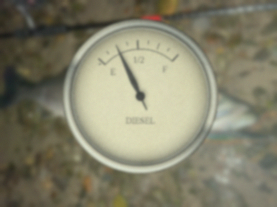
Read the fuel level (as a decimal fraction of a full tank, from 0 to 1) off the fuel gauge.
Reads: 0.25
